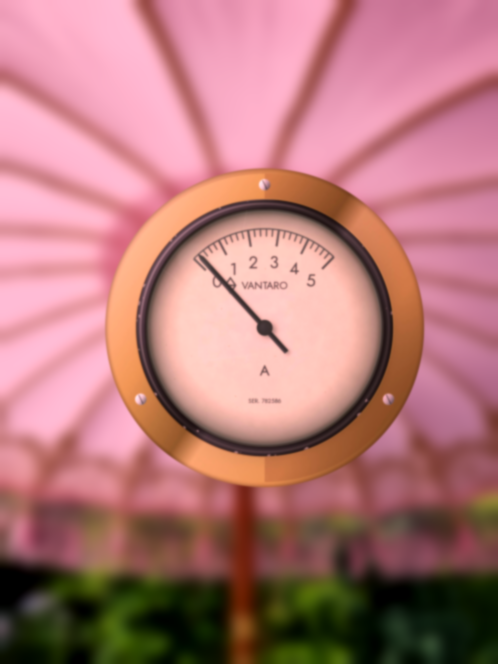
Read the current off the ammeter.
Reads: 0.2 A
